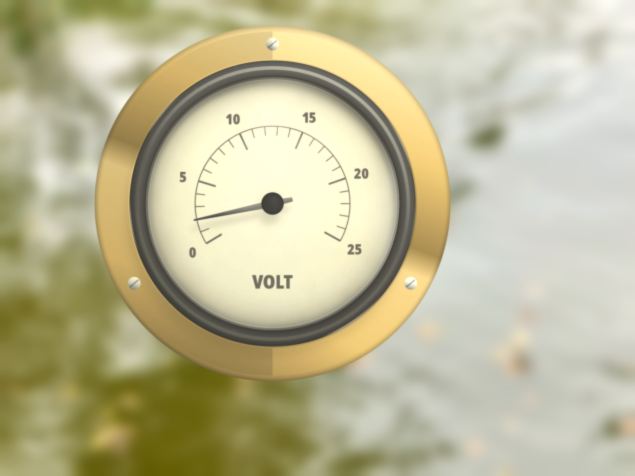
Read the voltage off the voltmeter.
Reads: 2 V
